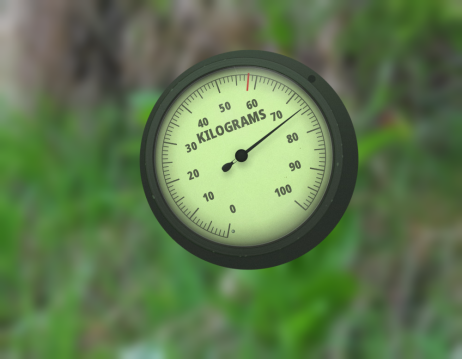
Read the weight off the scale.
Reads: 74 kg
